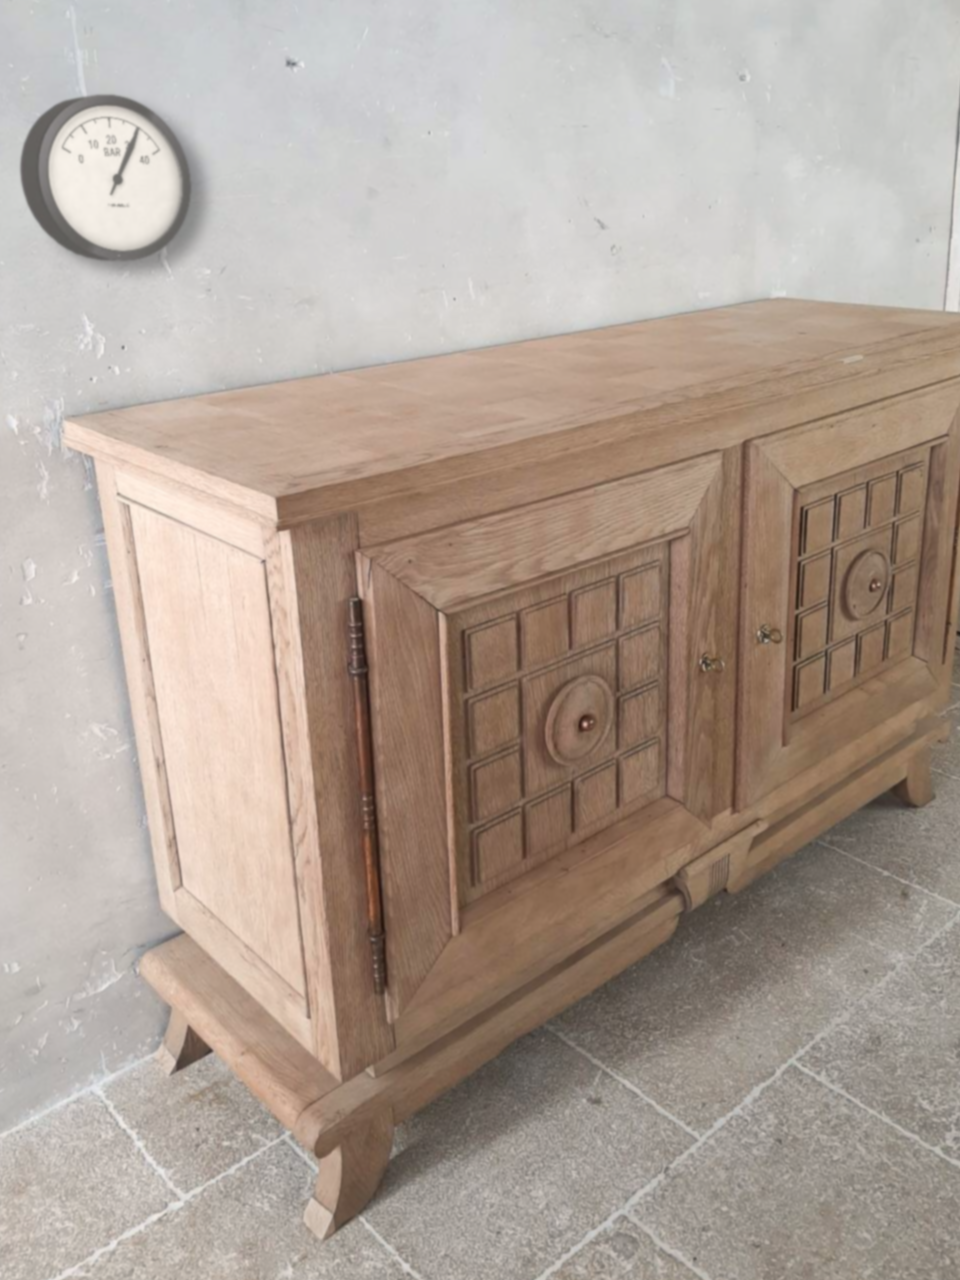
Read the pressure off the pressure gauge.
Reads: 30 bar
